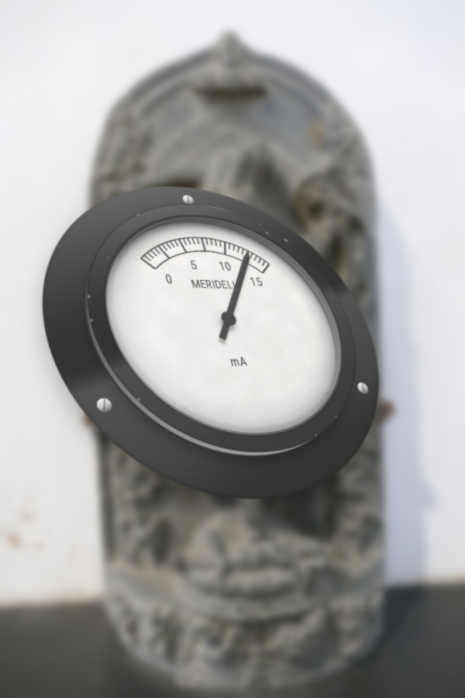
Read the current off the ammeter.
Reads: 12.5 mA
